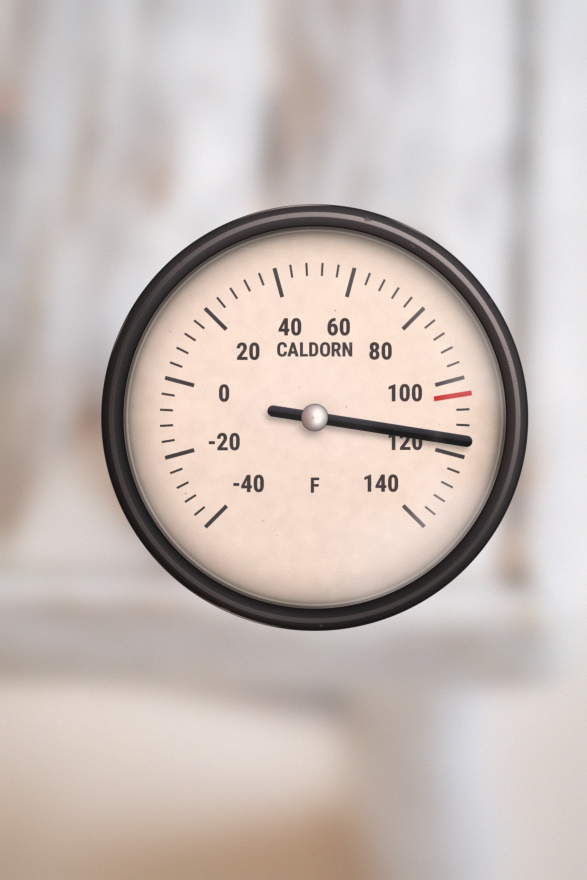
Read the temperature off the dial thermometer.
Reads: 116 °F
